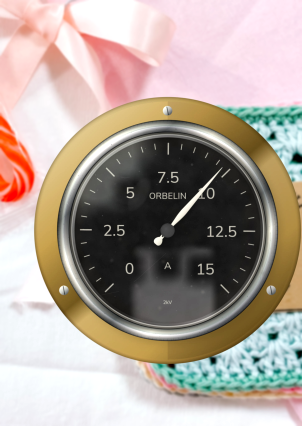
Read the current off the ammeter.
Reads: 9.75 A
